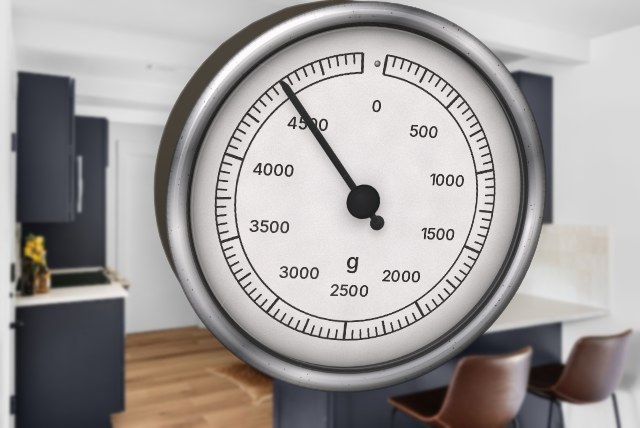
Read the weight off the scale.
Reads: 4500 g
